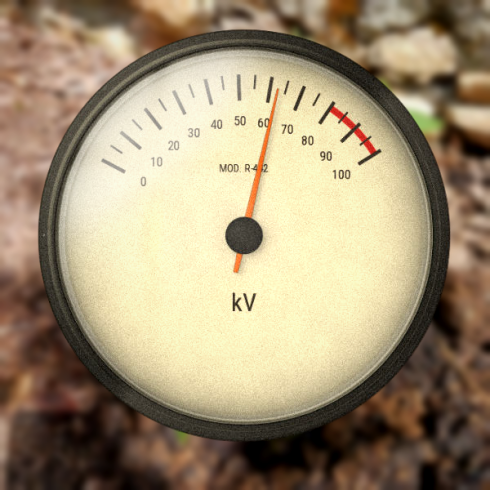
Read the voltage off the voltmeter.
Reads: 62.5 kV
